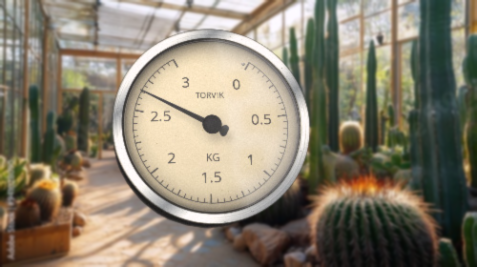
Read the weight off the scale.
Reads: 2.65 kg
